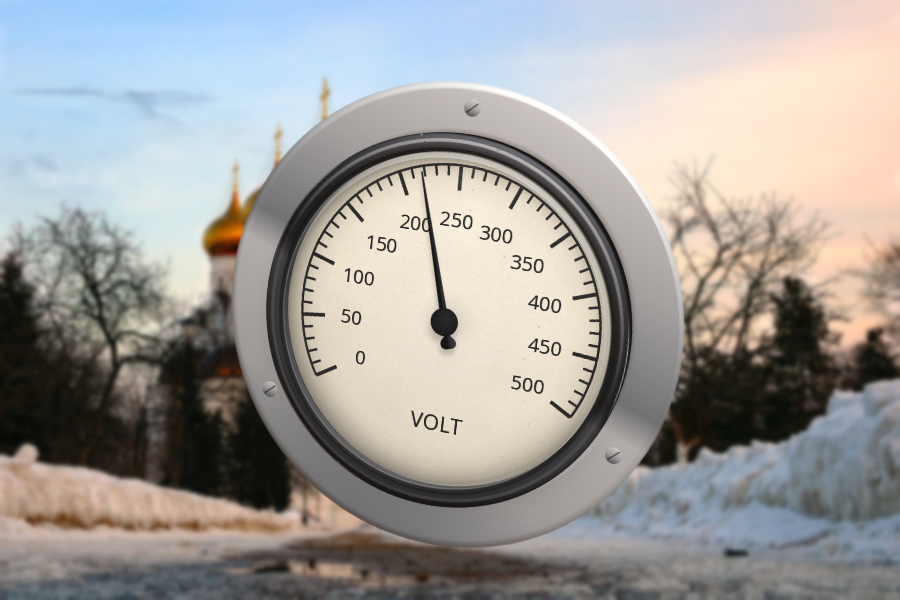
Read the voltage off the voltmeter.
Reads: 220 V
